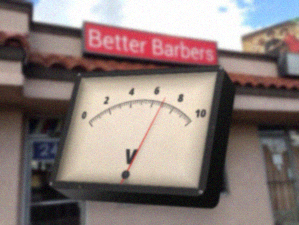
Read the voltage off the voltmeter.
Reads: 7 V
